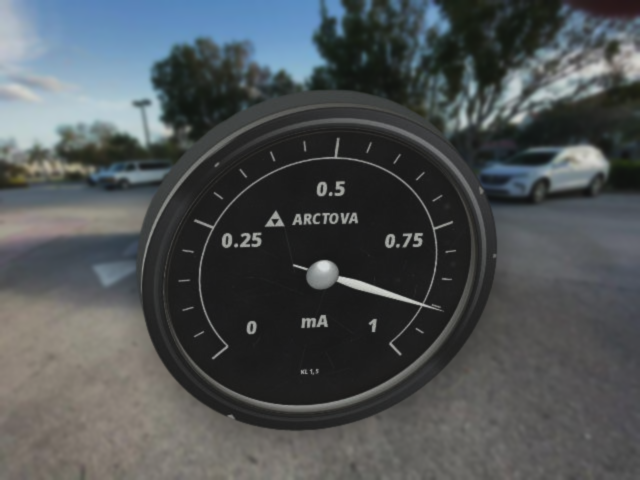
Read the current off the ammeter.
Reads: 0.9 mA
